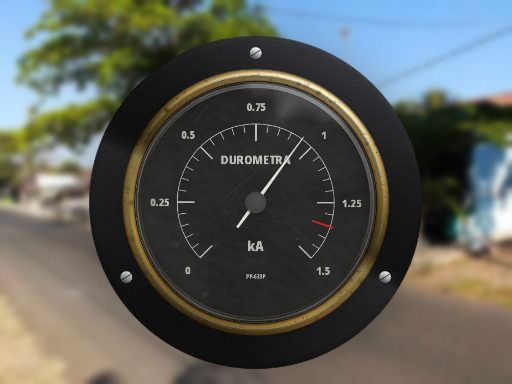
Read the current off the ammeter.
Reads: 0.95 kA
